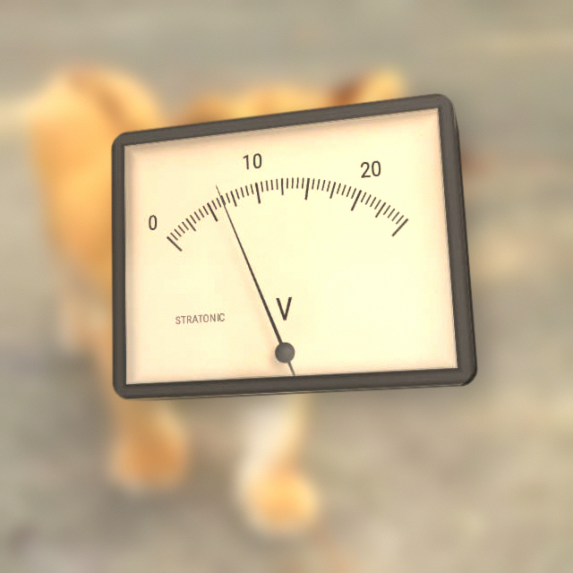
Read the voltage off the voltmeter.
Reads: 6.5 V
